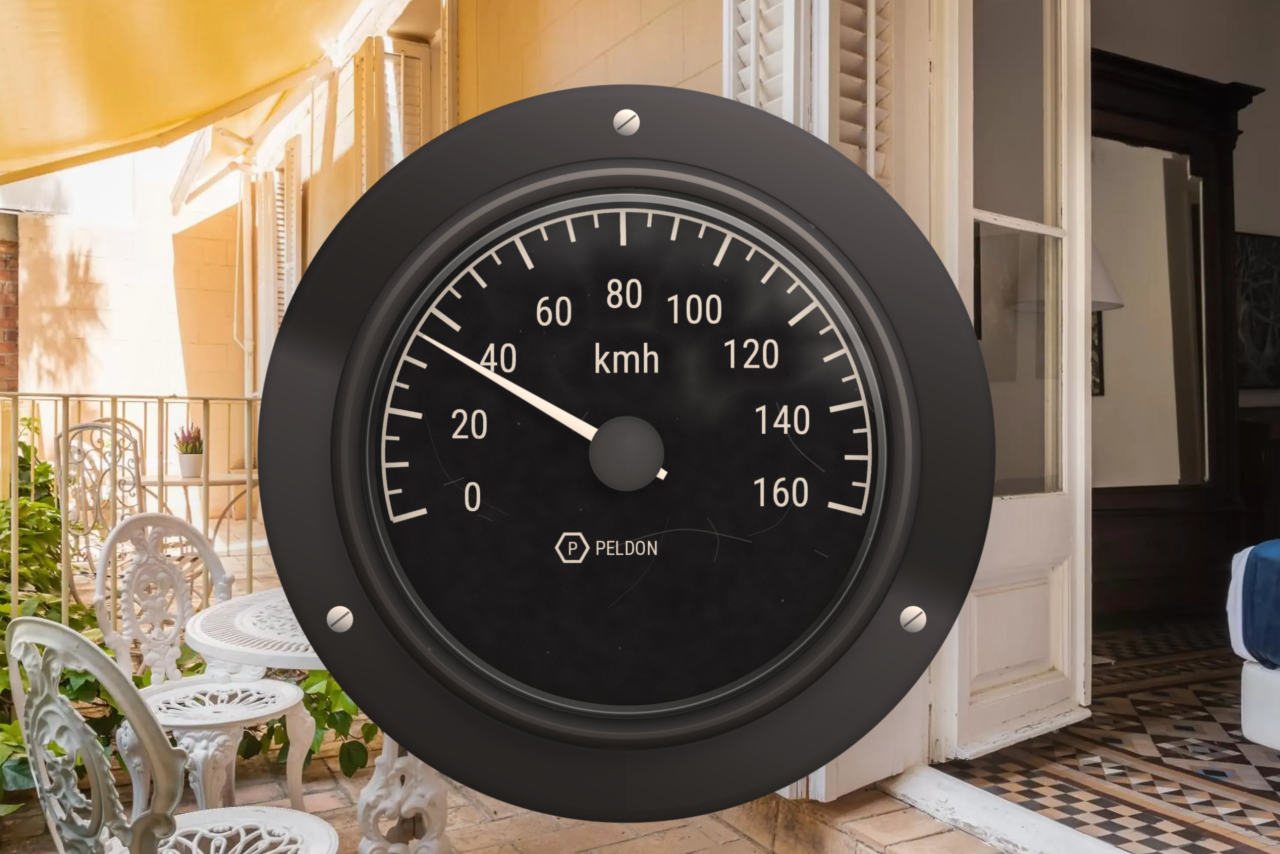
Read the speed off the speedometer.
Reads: 35 km/h
